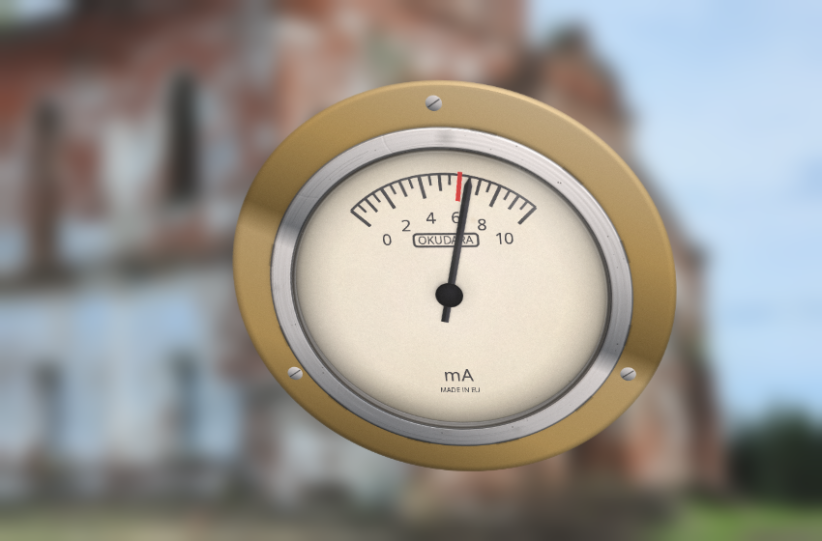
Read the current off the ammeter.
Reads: 6.5 mA
